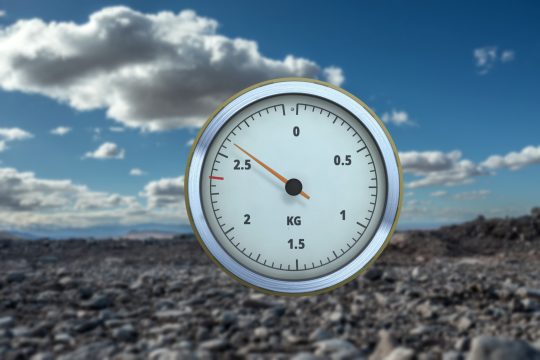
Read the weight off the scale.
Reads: 2.6 kg
